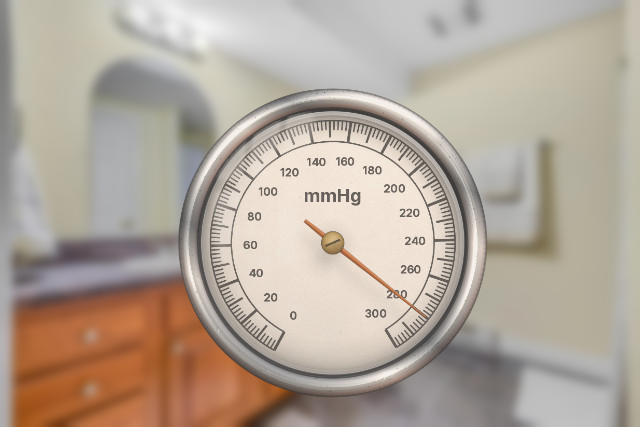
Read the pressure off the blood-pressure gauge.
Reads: 280 mmHg
